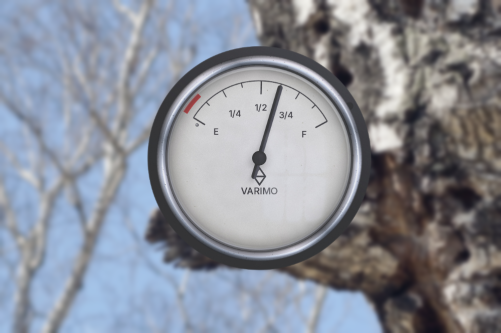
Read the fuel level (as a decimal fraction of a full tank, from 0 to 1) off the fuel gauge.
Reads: 0.625
